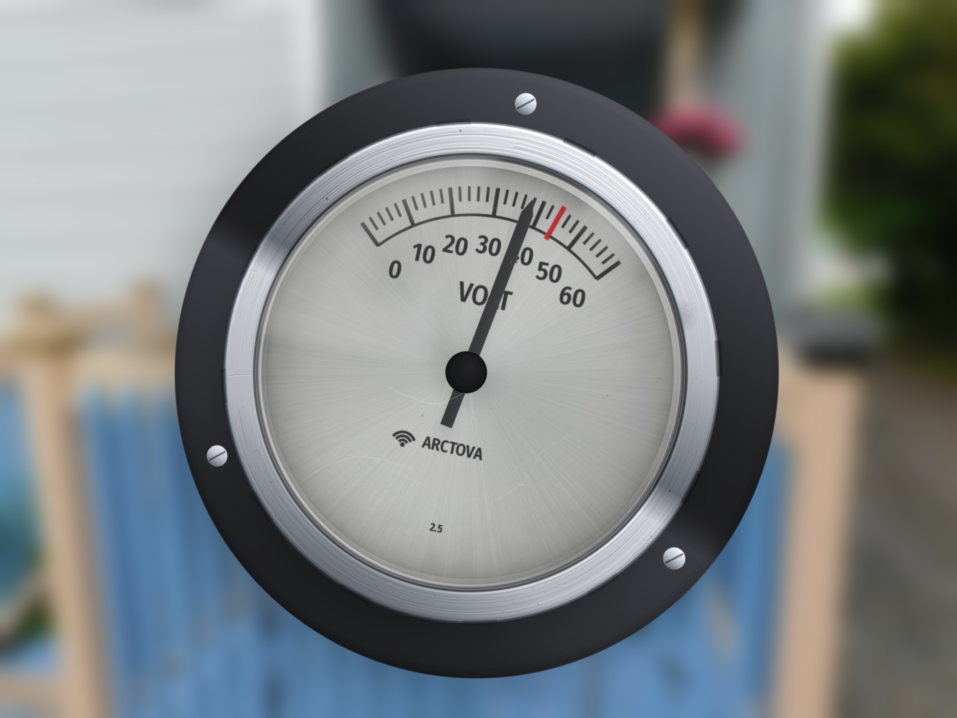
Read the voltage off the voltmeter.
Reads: 38 V
